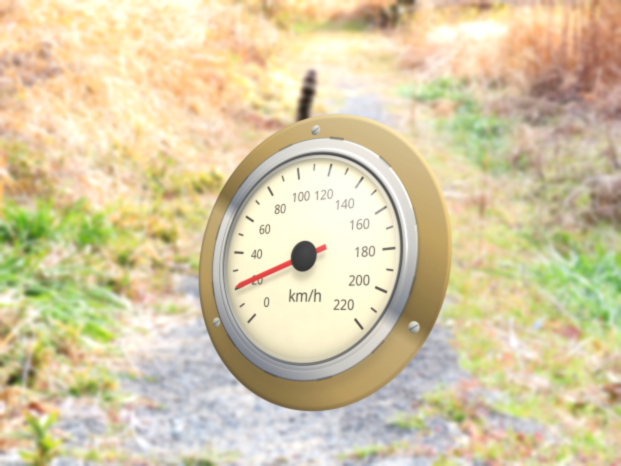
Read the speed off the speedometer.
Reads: 20 km/h
